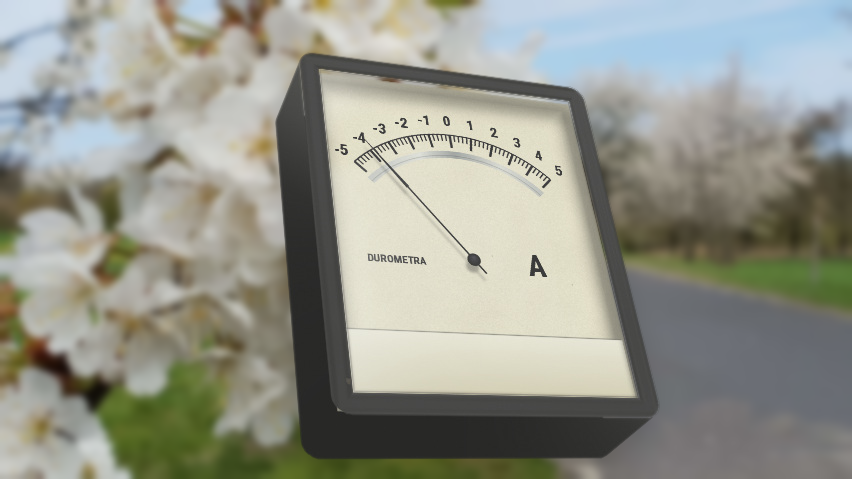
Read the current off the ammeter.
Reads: -4 A
